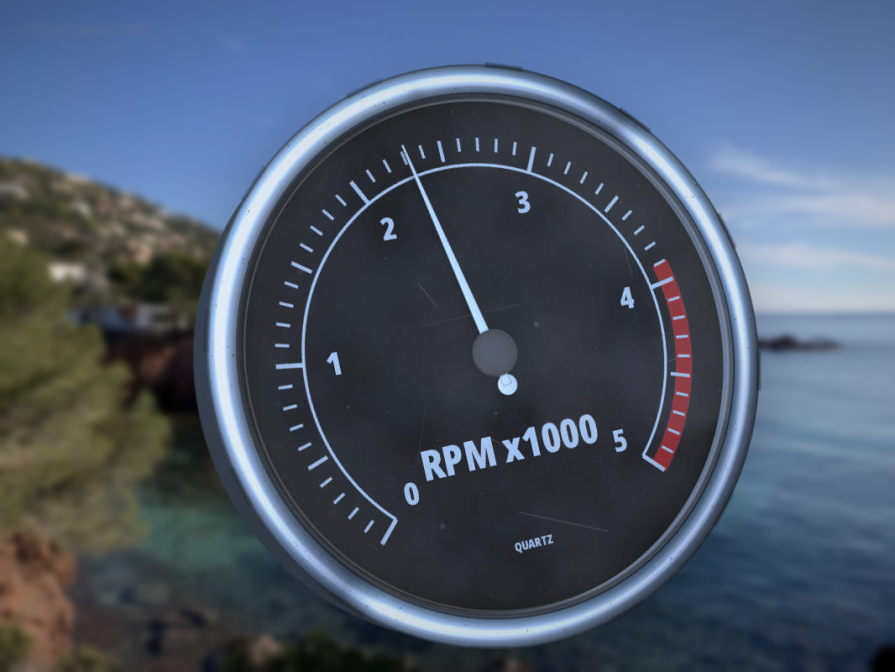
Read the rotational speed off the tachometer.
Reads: 2300 rpm
